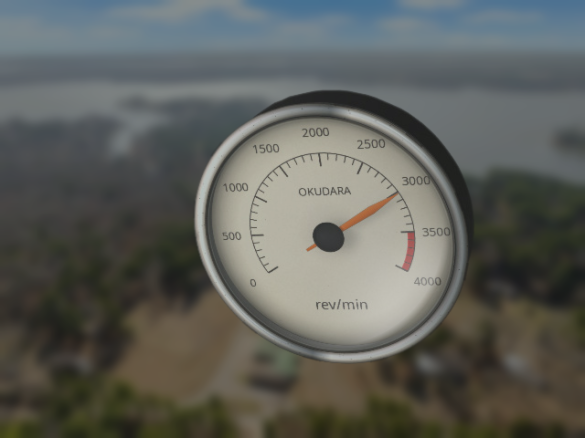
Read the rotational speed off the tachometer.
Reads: 3000 rpm
